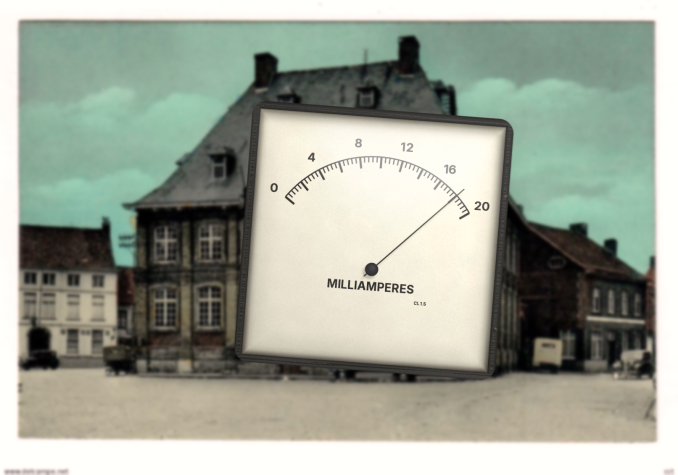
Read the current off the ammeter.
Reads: 18 mA
